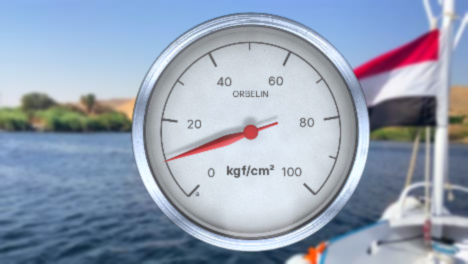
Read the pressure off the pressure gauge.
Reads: 10 kg/cm²
